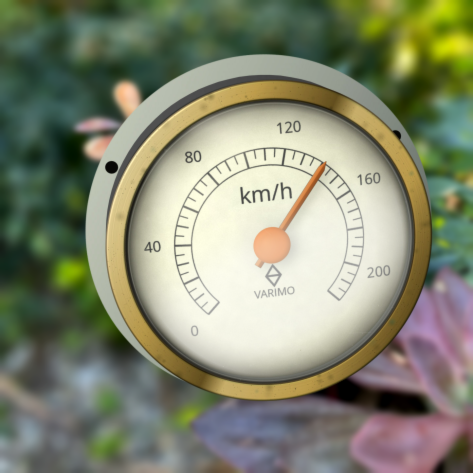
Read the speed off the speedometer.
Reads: 140 km/h
